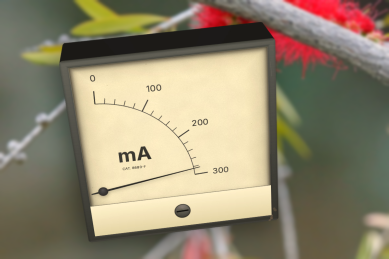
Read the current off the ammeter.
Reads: 280 mA
